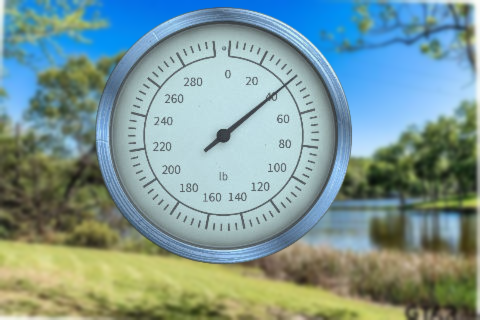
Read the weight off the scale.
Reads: 40 lb
